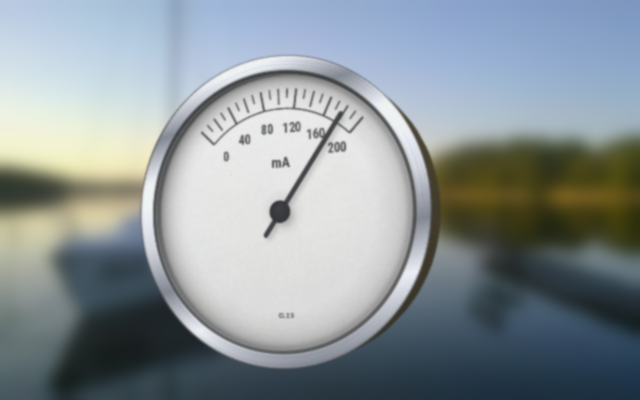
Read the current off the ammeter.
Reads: 180 mA
